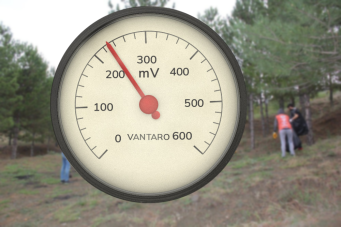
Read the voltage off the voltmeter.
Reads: 230 mV
